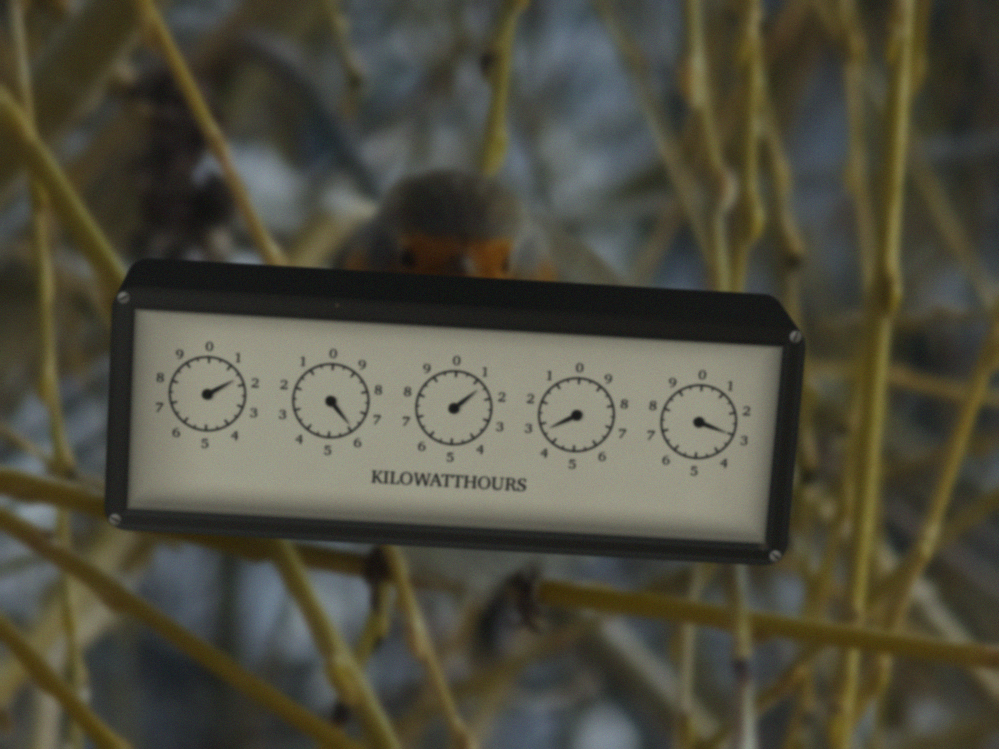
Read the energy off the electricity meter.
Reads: 16133 kWh
